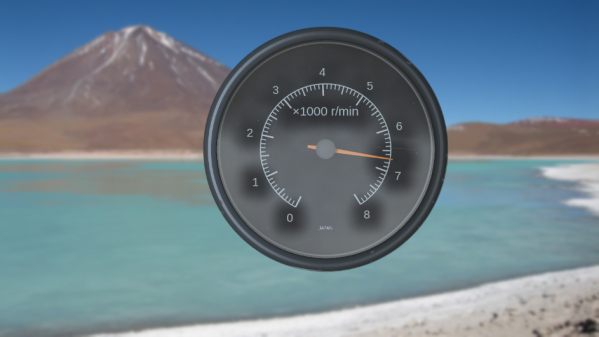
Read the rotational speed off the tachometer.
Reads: 6700 rpm
